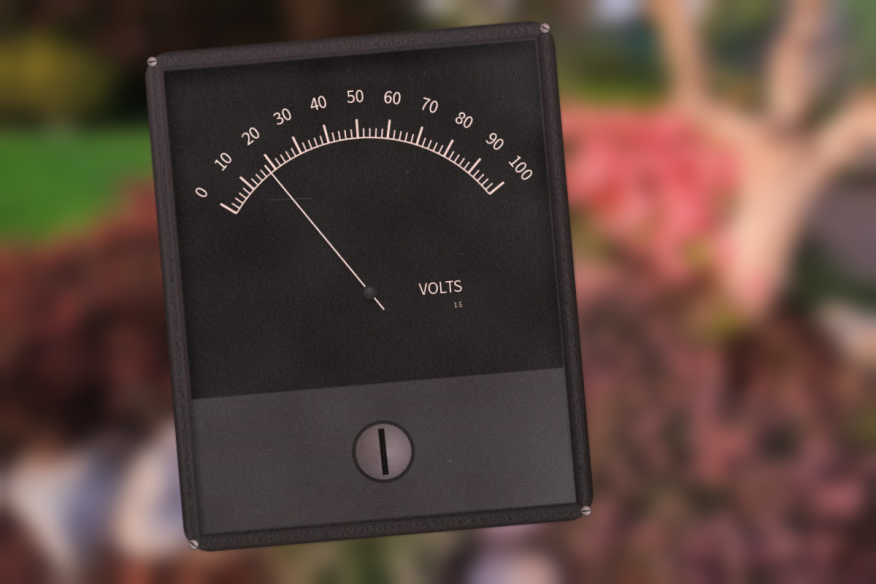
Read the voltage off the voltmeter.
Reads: 18 V
